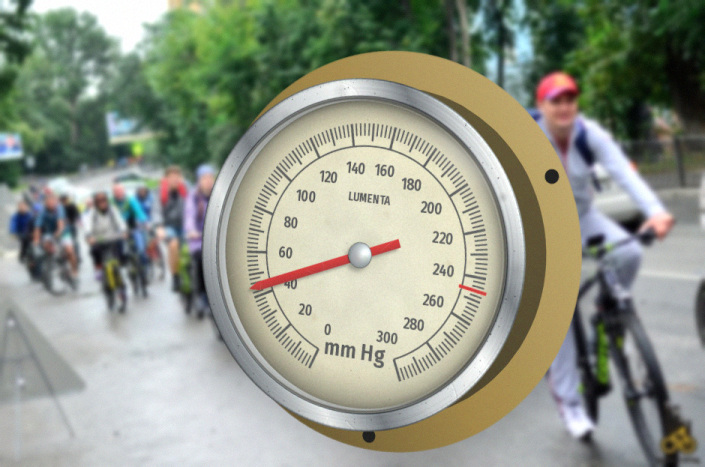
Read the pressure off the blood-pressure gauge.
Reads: 44 mmHg
